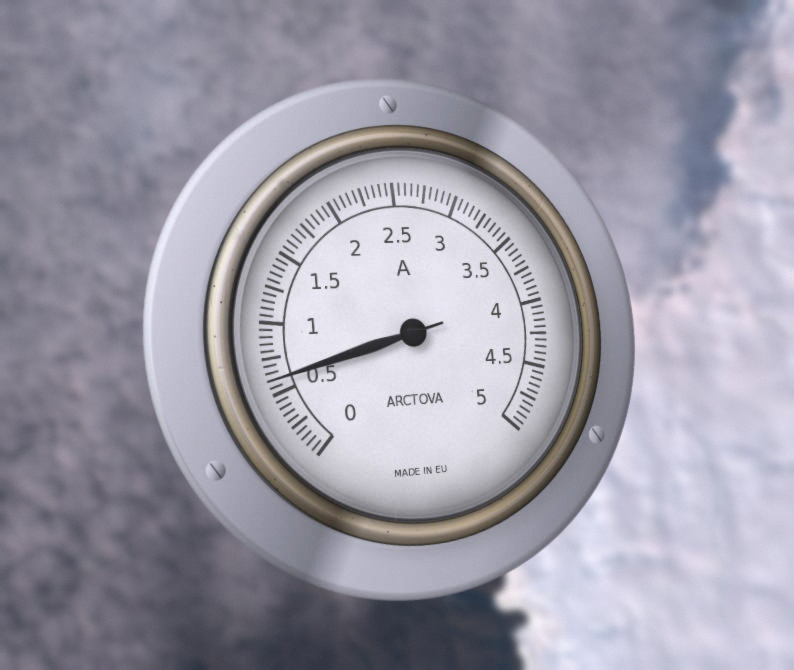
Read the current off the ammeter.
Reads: 0.6 A
